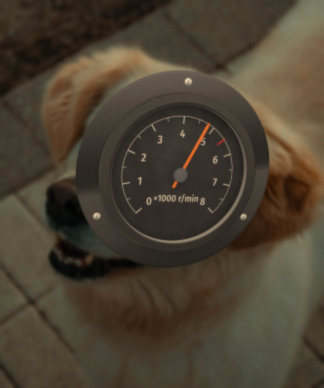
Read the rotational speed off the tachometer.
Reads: 4750 rpm
